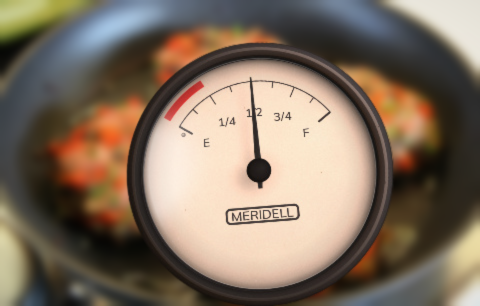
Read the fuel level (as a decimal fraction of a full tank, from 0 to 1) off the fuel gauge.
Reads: 0.5
